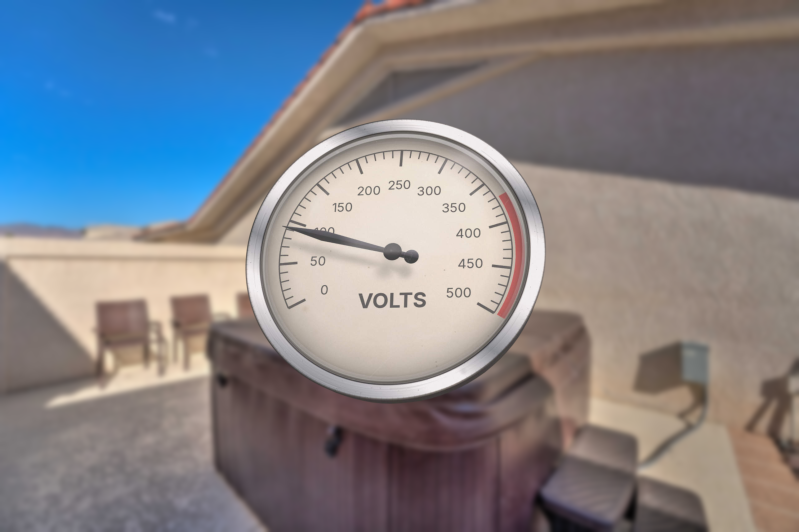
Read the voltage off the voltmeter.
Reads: 90 V
